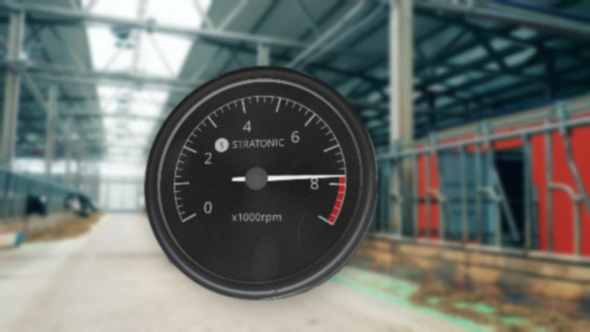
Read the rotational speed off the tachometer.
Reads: 7800 rpm
